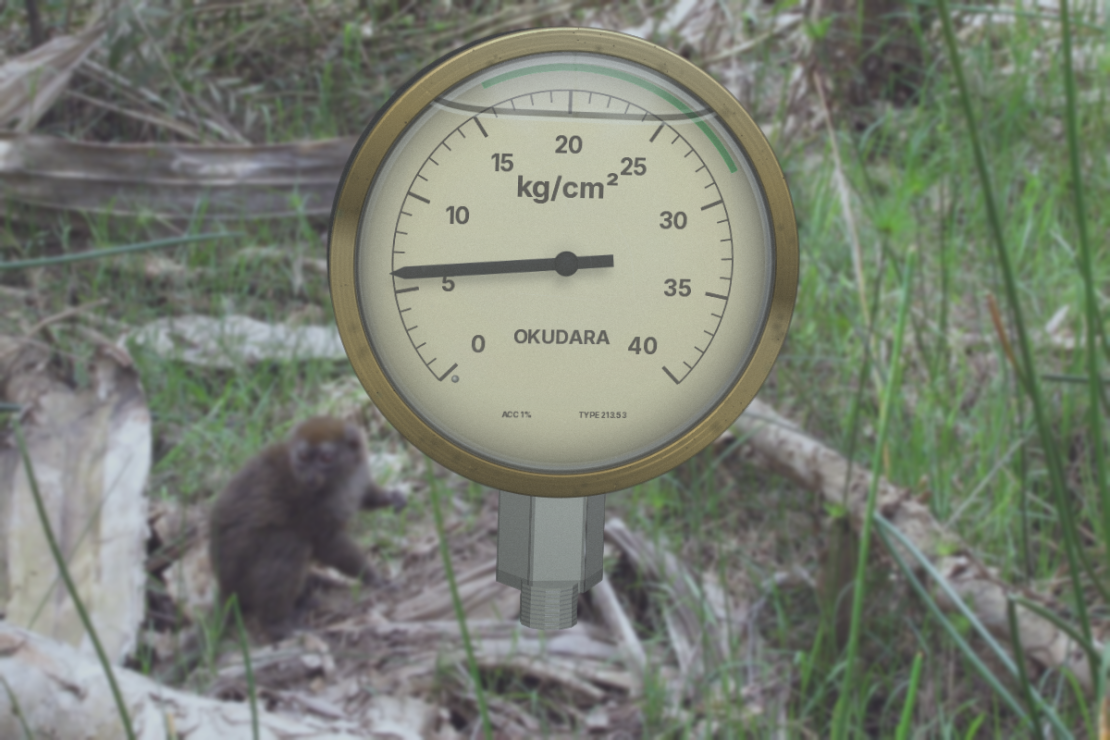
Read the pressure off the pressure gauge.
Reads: 6 kg/cm²
